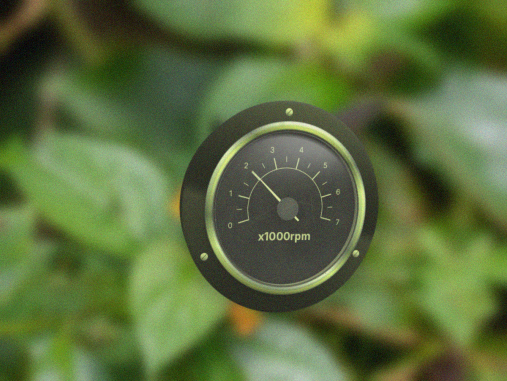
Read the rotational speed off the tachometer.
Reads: 2000 rpm
